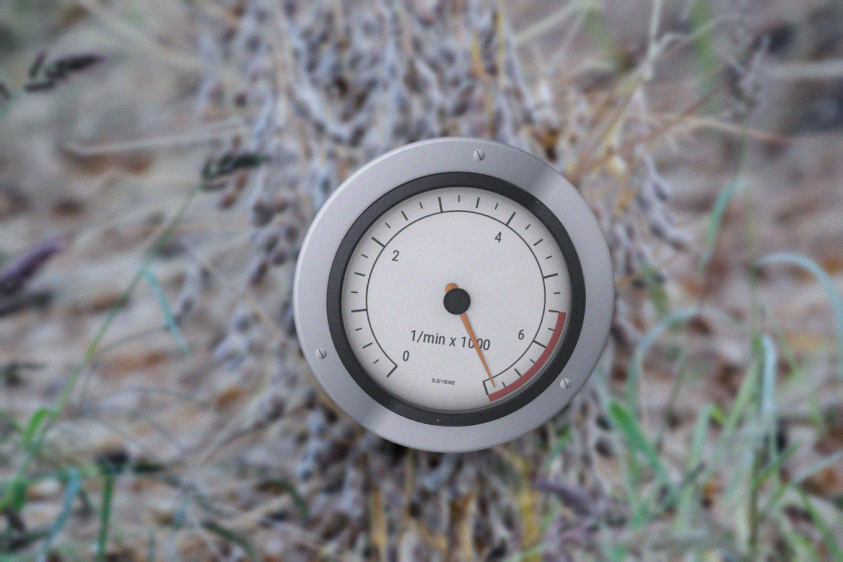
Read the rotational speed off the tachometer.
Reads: 6875 rpm
